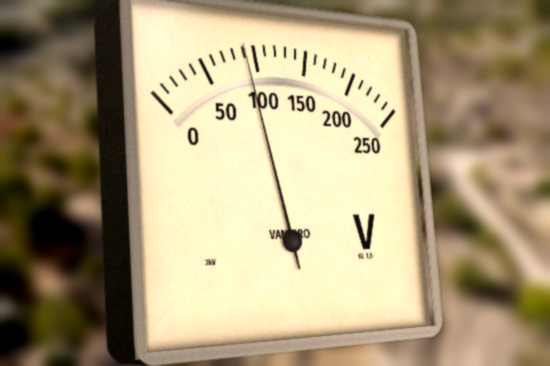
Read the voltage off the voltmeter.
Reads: 90 V
